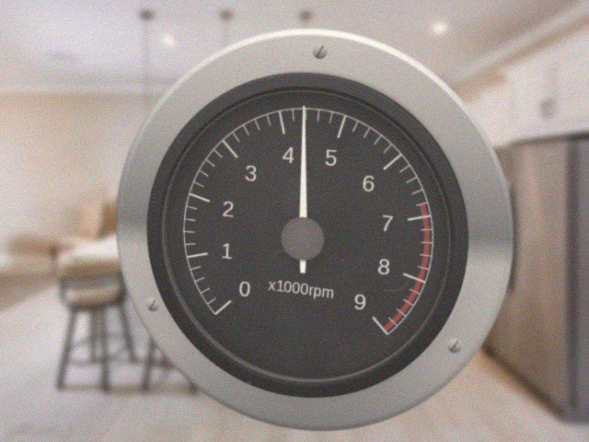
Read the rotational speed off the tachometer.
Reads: 4400 rpm
